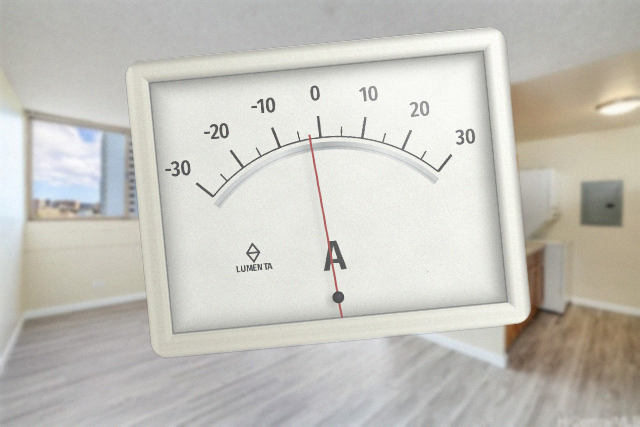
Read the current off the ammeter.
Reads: -2.5 A
